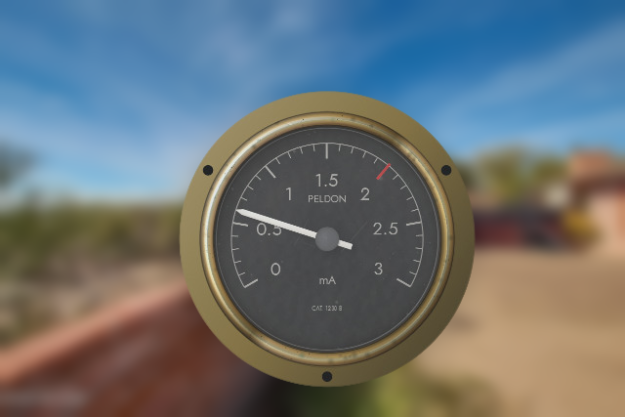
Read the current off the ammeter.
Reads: 0.6 mA
